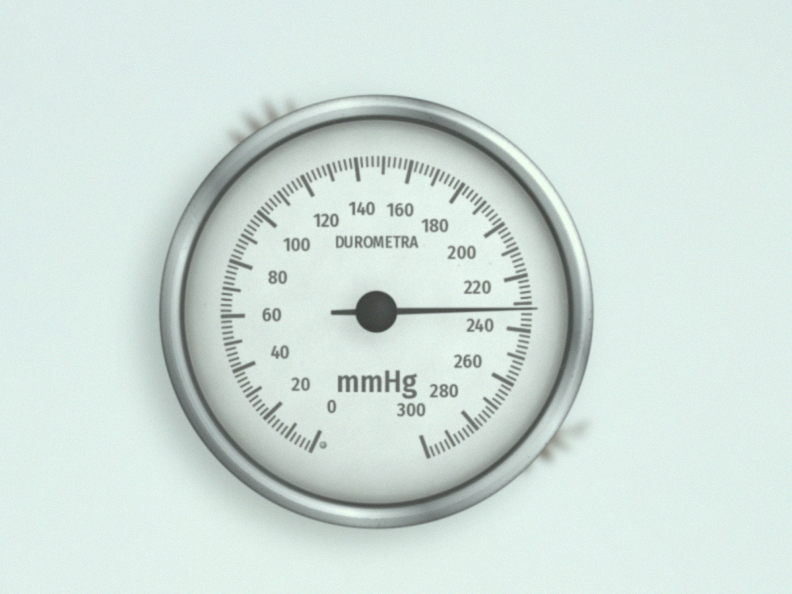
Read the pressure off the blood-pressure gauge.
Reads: 232 mmHg
